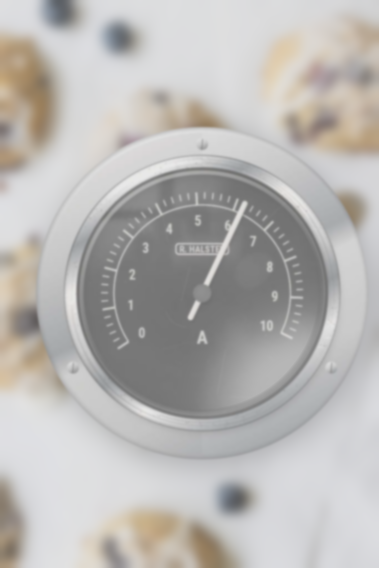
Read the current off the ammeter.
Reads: 6.2 A
